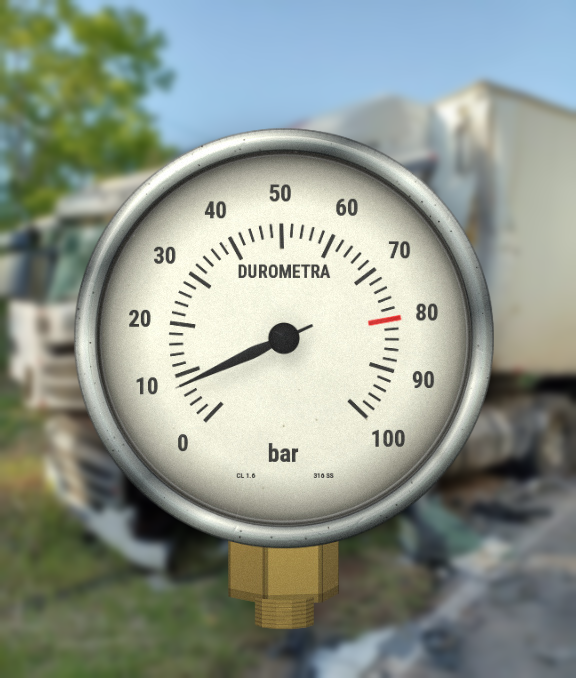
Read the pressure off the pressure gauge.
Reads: 8 bar
